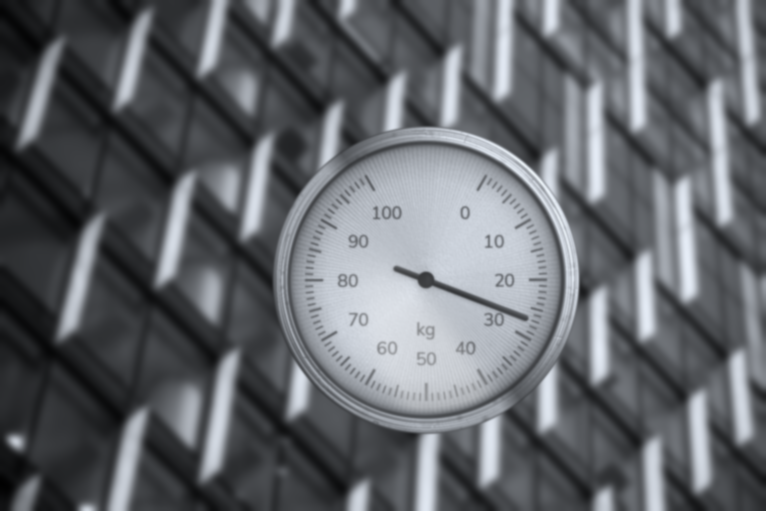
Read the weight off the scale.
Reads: 27 kg
